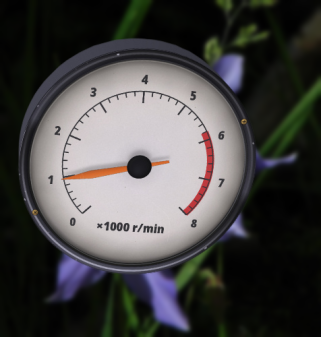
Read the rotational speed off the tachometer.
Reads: 1000 rpm
